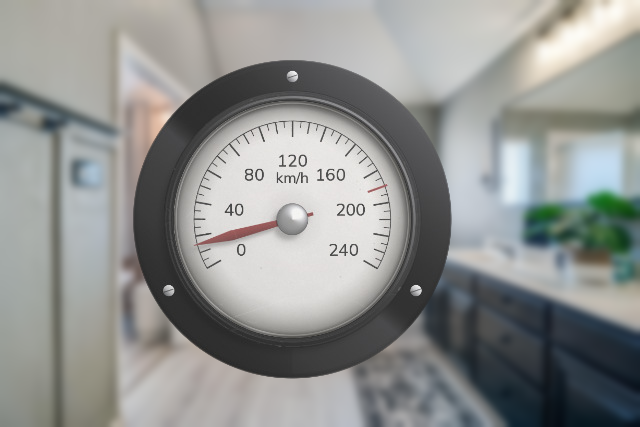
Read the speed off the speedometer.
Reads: 15 km/h
